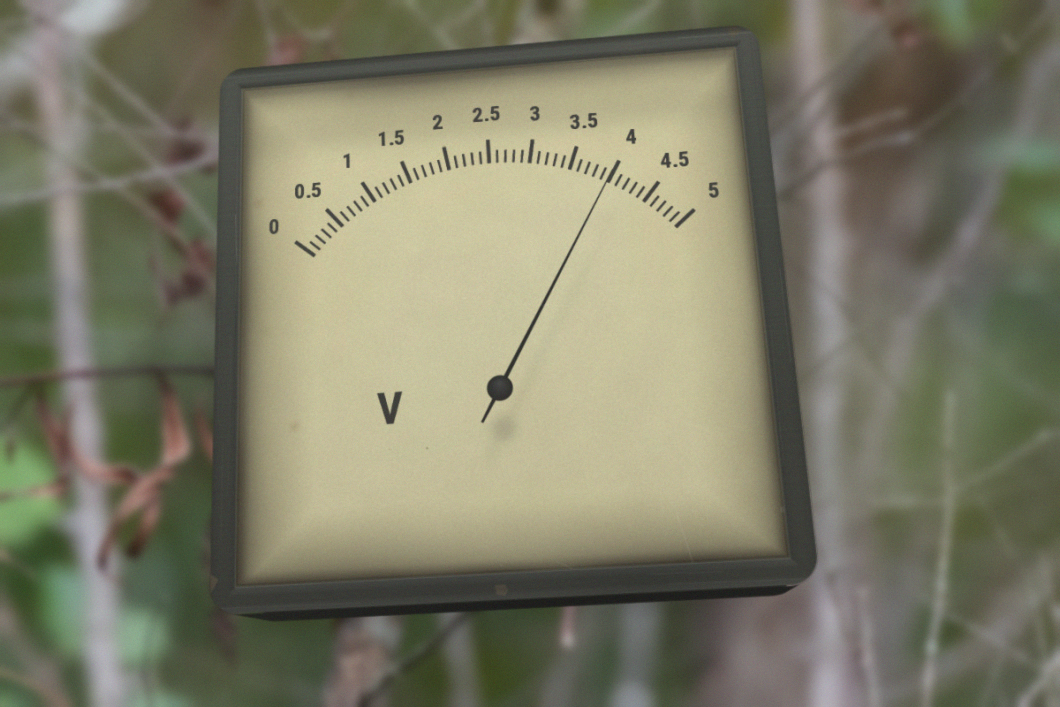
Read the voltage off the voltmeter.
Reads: 4 V
